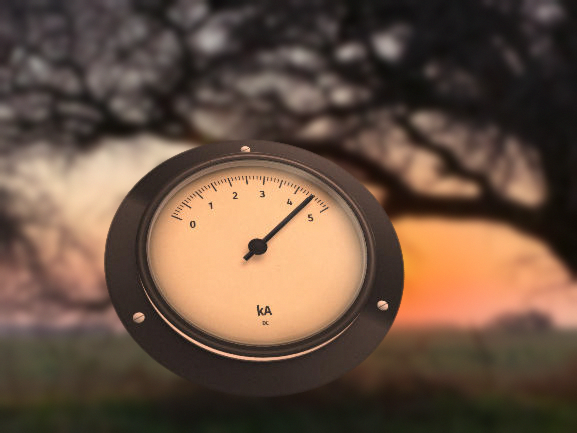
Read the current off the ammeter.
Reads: 4.5 kA
